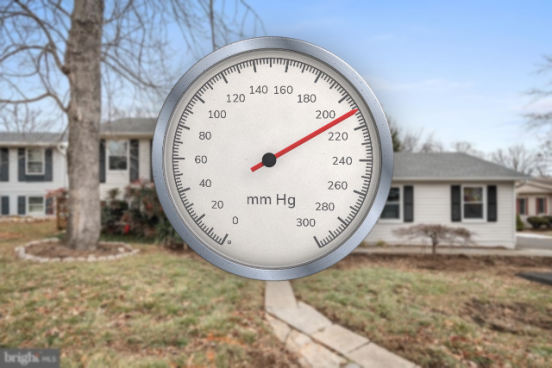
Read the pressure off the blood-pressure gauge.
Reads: 210 mmHg
